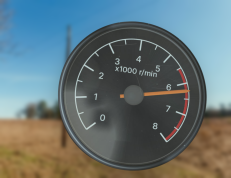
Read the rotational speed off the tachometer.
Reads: 6250 rpm
